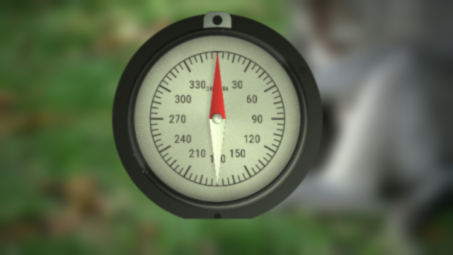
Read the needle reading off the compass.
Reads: 0 °
